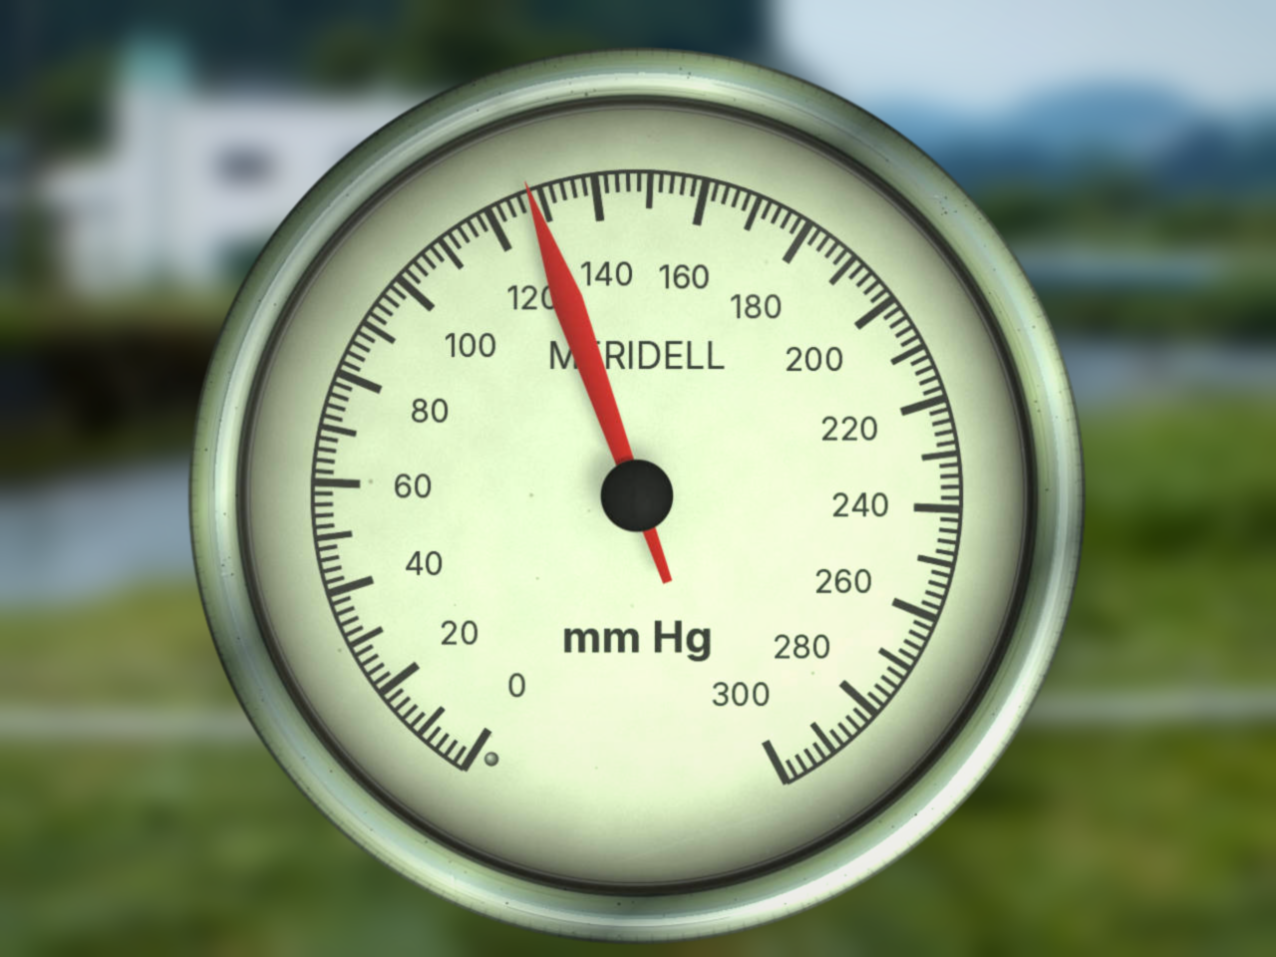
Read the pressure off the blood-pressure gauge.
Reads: 128 mmHg
